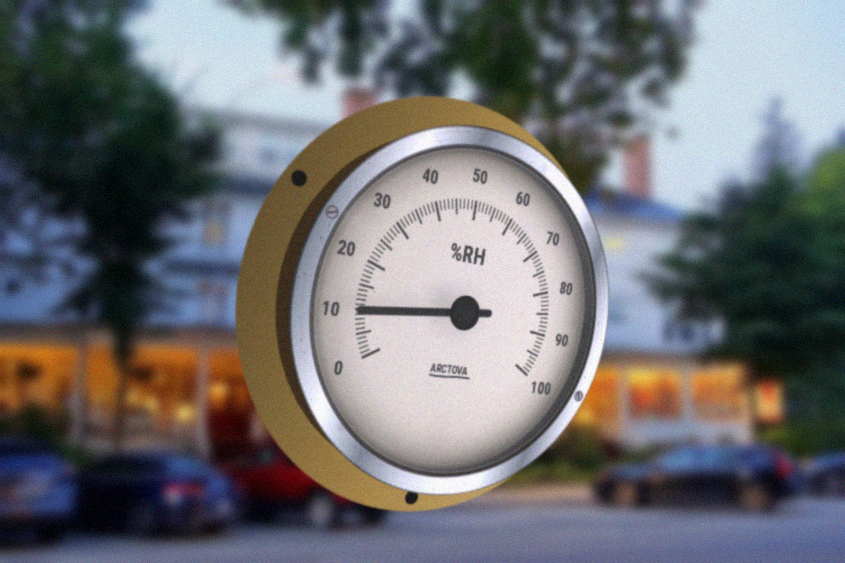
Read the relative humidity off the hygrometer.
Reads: 10 %
